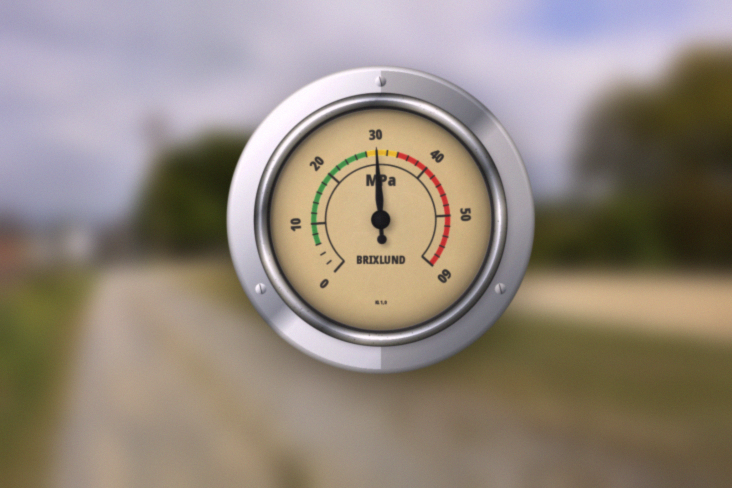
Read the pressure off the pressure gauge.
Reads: 30 MPa
